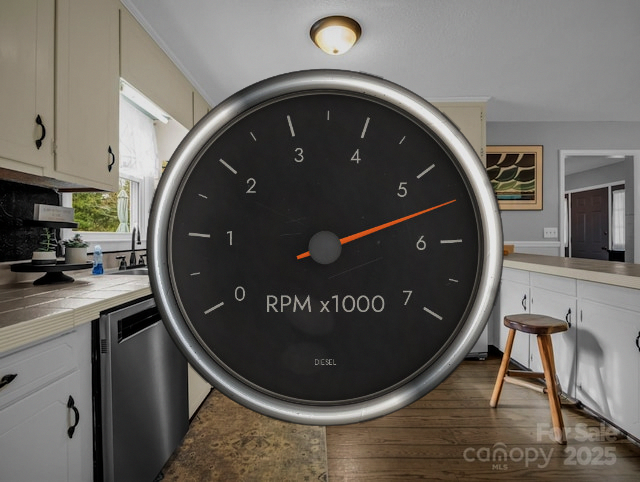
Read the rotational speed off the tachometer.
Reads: 5500 rpm
